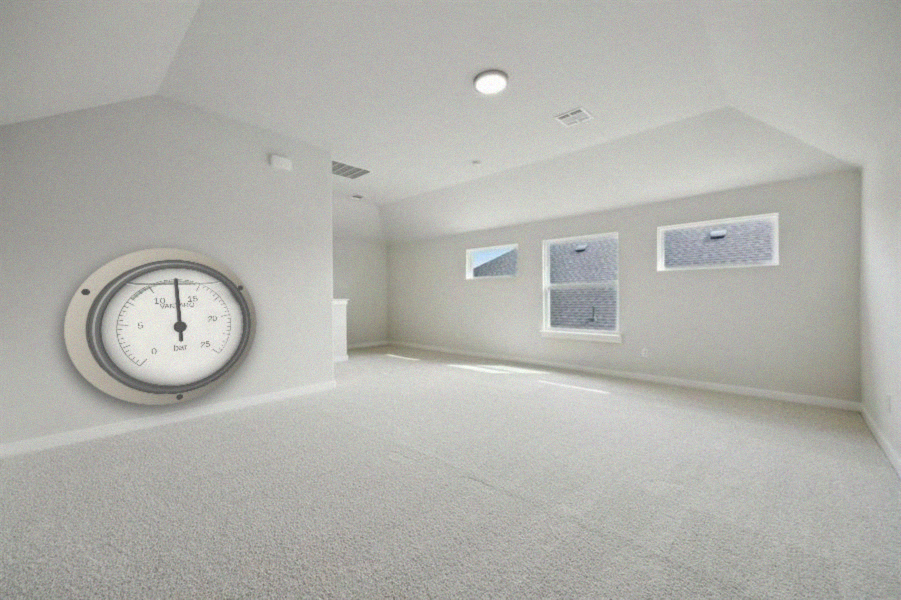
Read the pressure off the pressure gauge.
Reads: 12.5 bar
